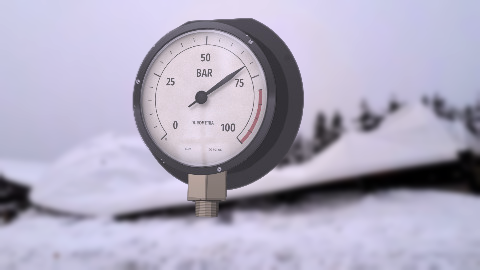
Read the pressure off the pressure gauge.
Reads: 70 bar
